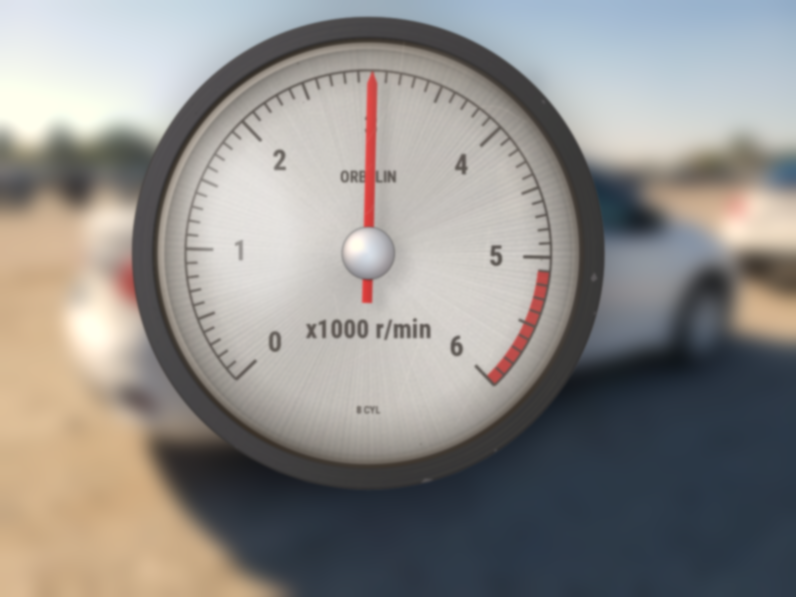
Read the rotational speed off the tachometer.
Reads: 3000 rpm
